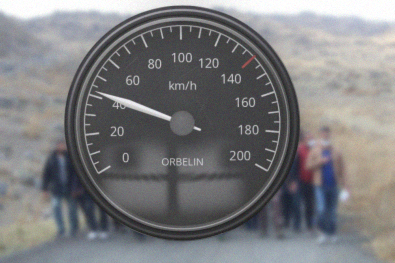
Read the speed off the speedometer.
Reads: 42.5 km/h
